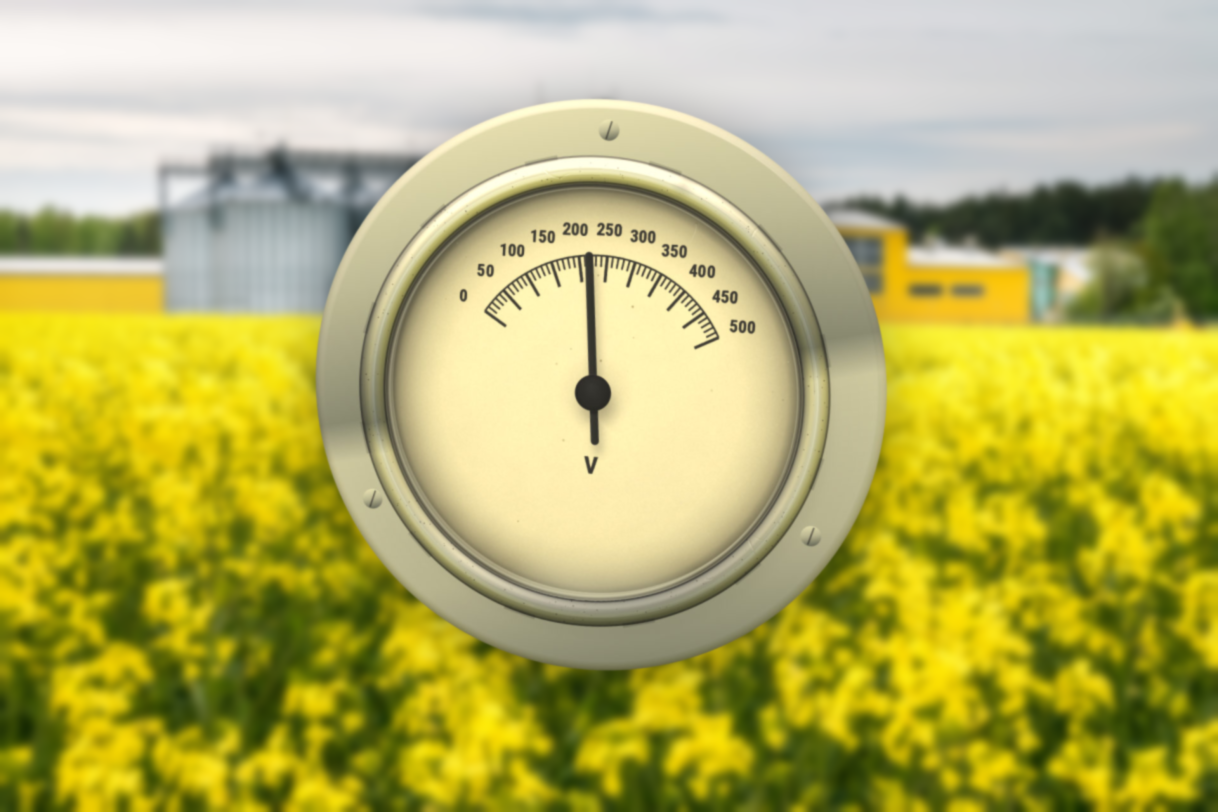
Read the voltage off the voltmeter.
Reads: 220 V
